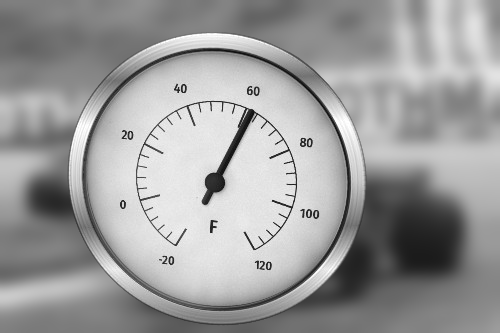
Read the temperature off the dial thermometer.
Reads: 62 °F
